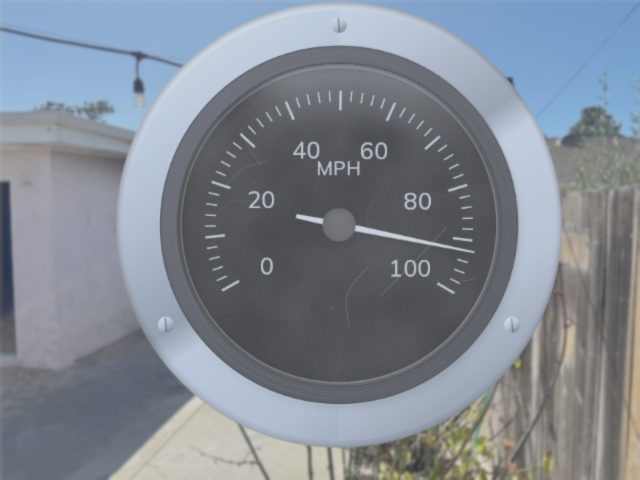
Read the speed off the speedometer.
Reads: 92 mph
